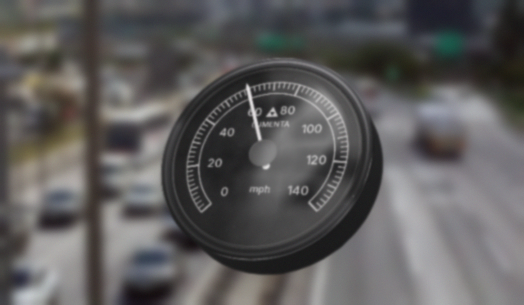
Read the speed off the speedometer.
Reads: 60 mph
